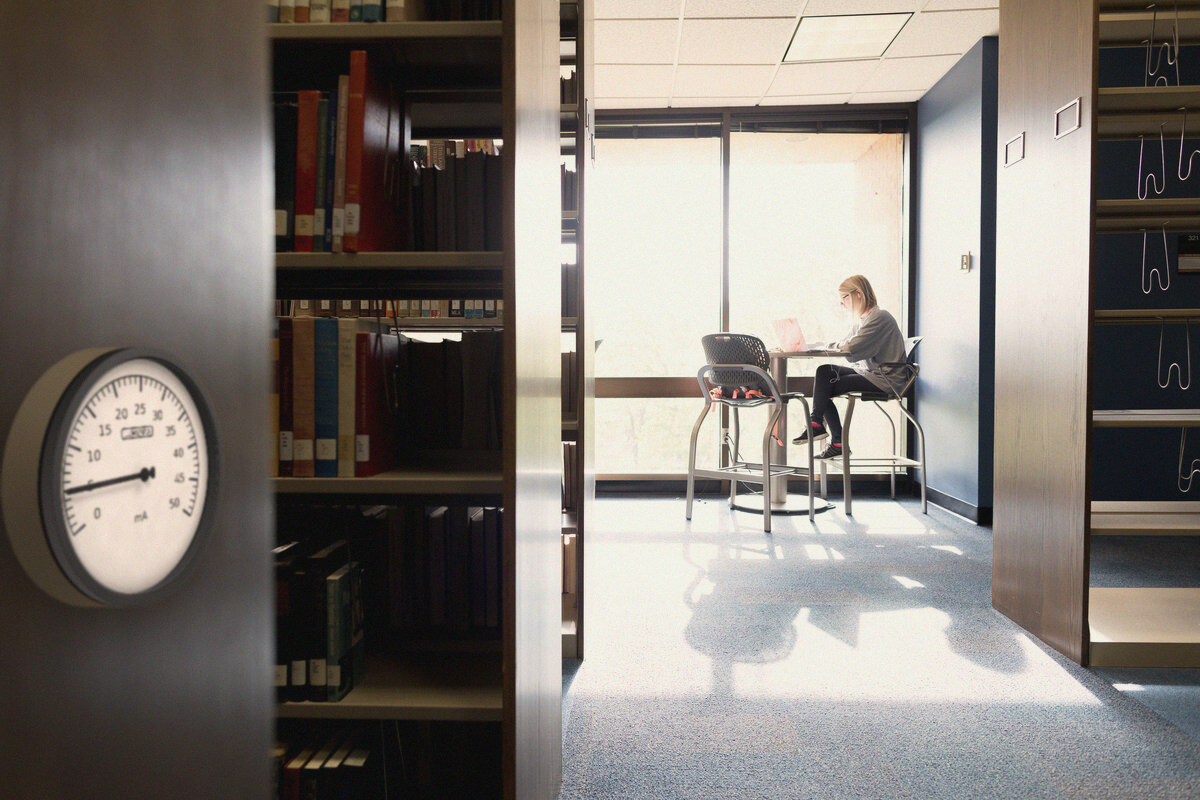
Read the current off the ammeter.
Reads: 5 mA
